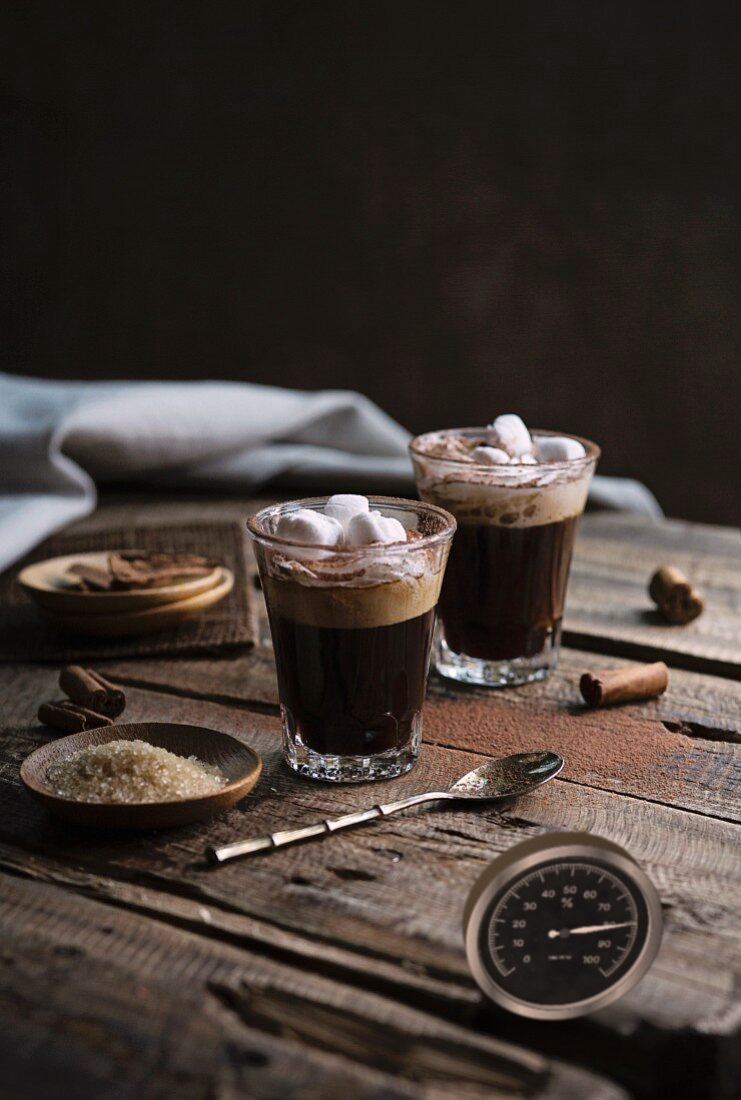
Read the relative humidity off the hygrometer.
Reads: 80 %
